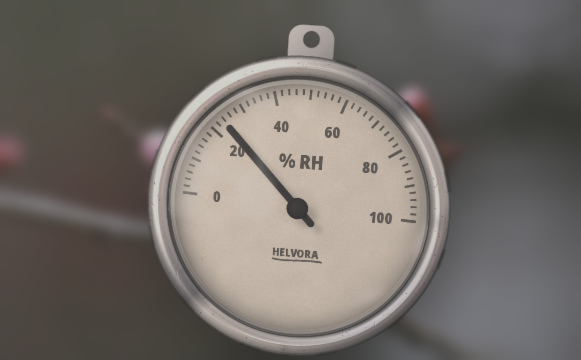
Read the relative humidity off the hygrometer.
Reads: 24 %
